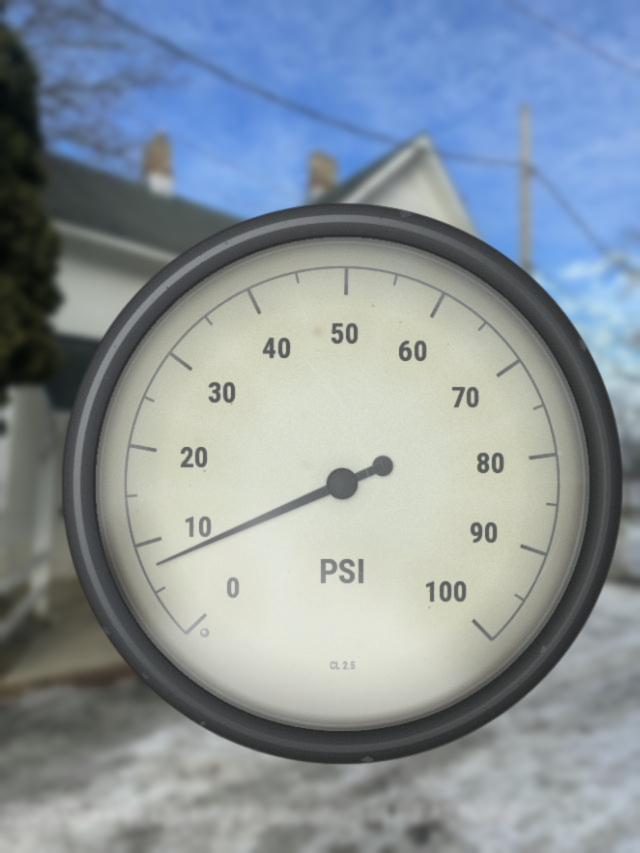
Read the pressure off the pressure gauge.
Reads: 7.5 psi
